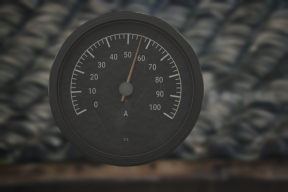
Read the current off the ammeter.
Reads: 56 A
